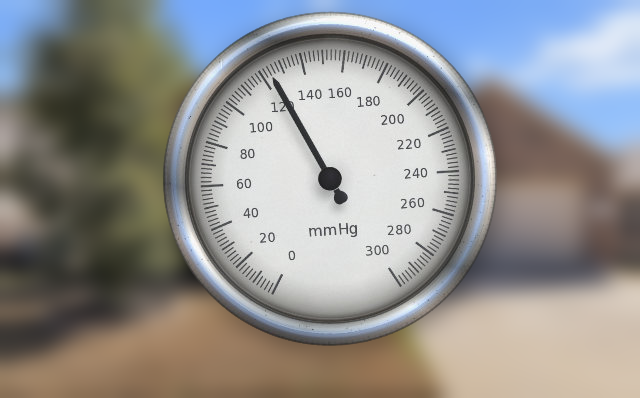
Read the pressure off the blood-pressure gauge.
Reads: 124 mmHg
